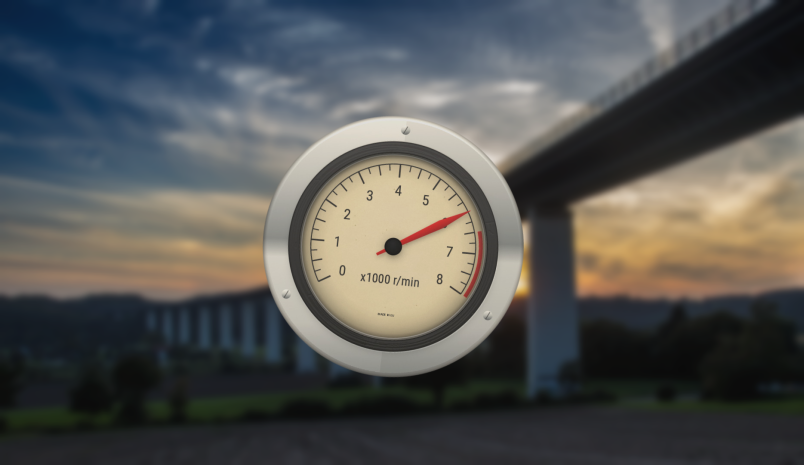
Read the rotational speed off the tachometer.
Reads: 6000 rpm
